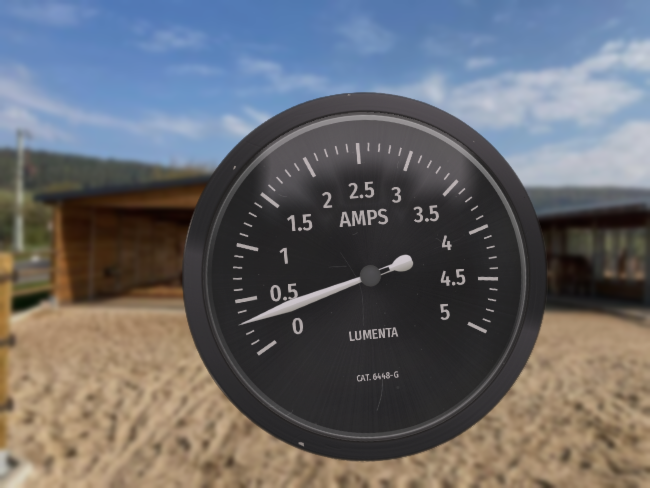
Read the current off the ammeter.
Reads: 0.3 A
